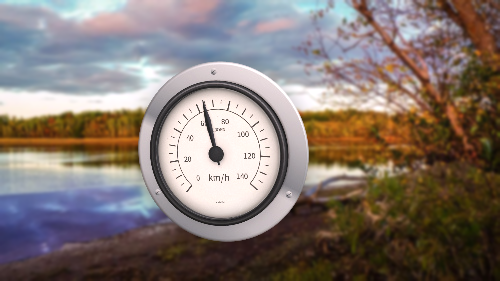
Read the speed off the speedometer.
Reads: 65 km/h
